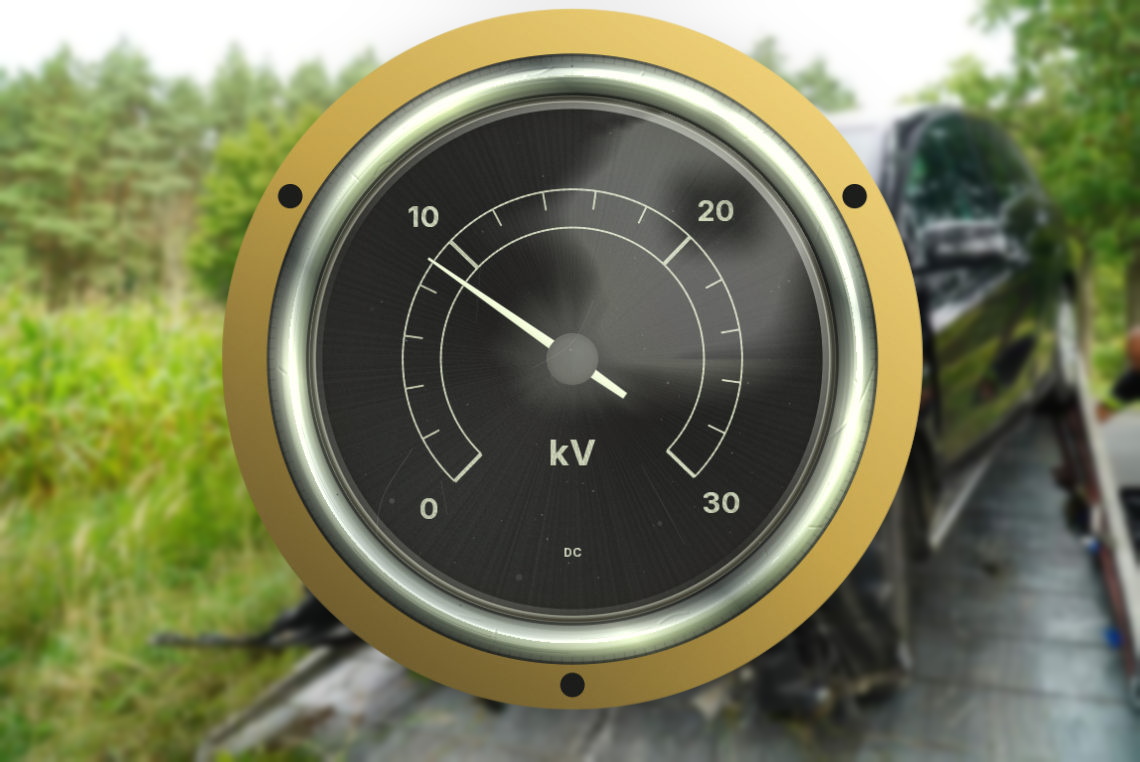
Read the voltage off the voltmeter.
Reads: 9 kV
